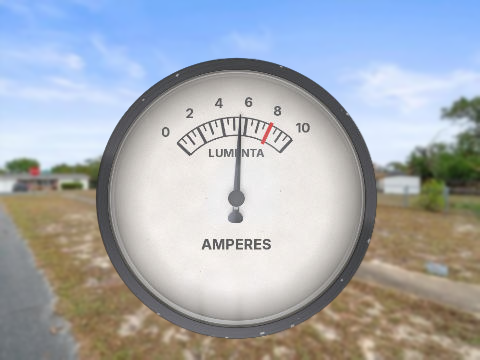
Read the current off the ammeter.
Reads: 5.5 A
